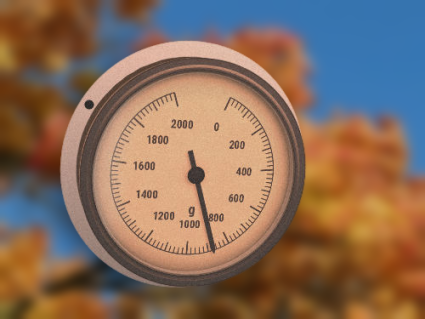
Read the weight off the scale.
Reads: 880 g
